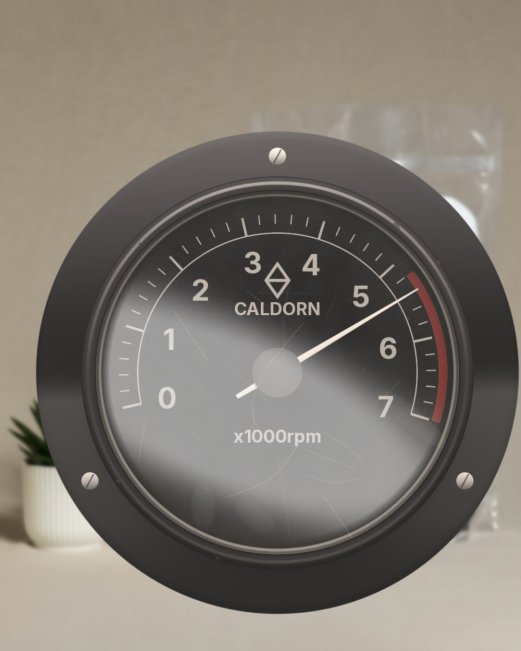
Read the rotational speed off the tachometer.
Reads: 5400 rpm
